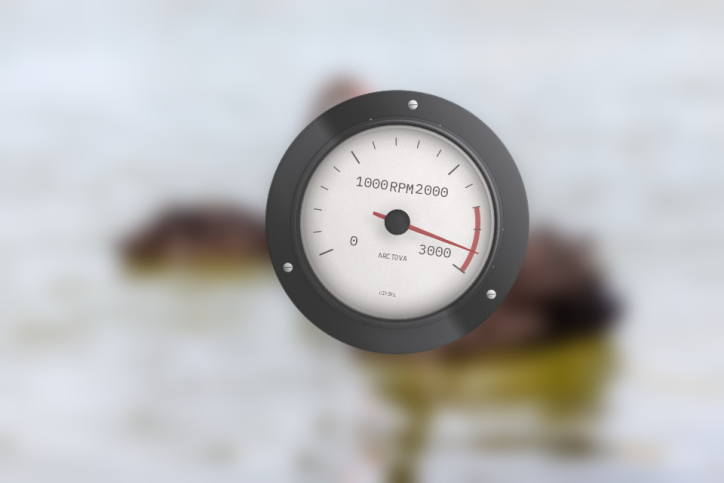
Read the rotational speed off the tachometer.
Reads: 2800 rpm
